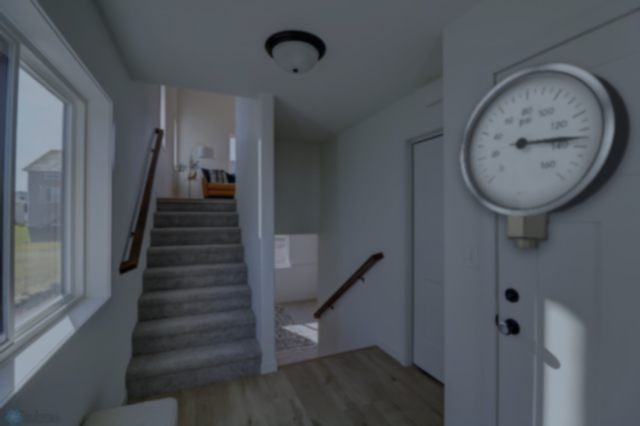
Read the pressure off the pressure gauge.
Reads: 135 psi
